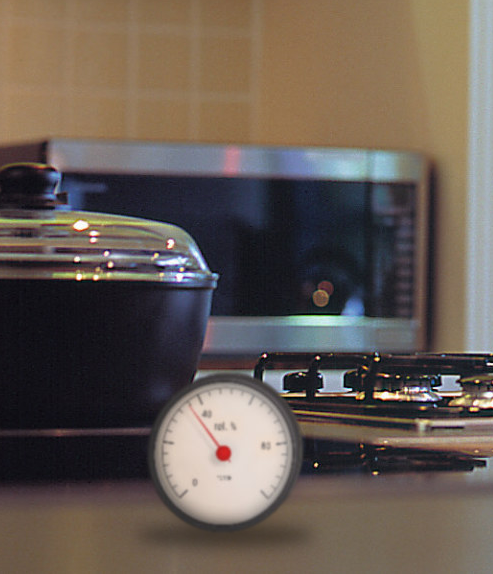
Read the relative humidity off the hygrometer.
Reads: 36 %
